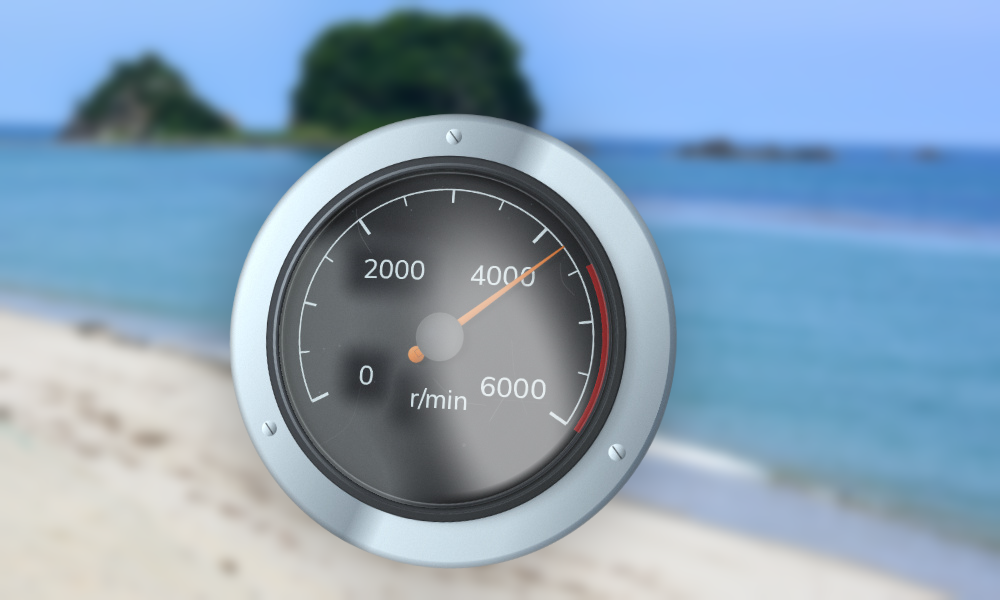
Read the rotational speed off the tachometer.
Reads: 4250 rpm
